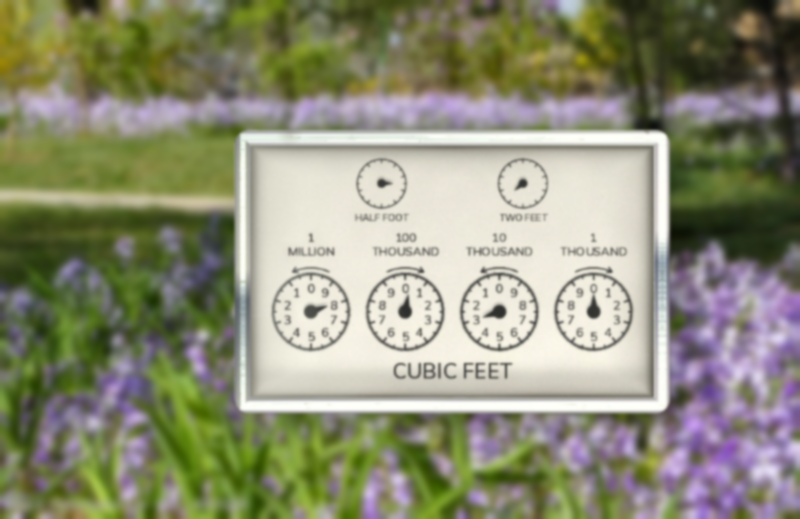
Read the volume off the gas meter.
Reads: 803000 ft³
